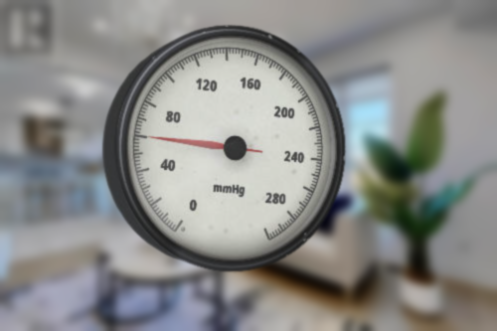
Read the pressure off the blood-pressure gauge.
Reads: 60 mmHg
